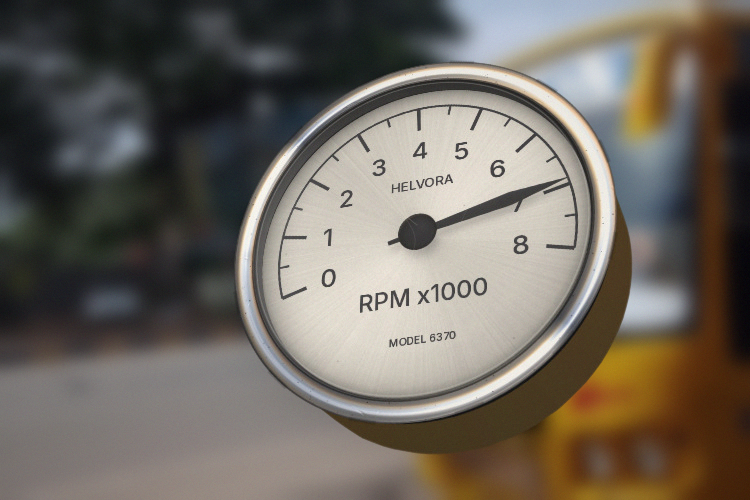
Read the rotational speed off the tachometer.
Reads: 7000 rpm
